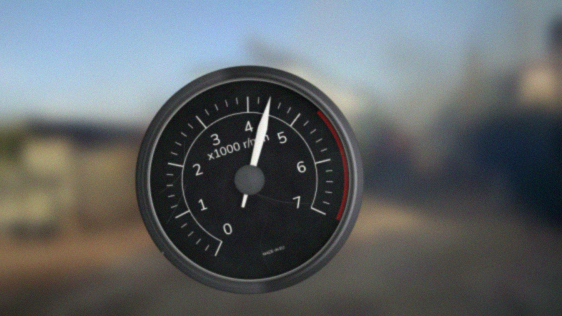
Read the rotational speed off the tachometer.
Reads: 4400 rpm
